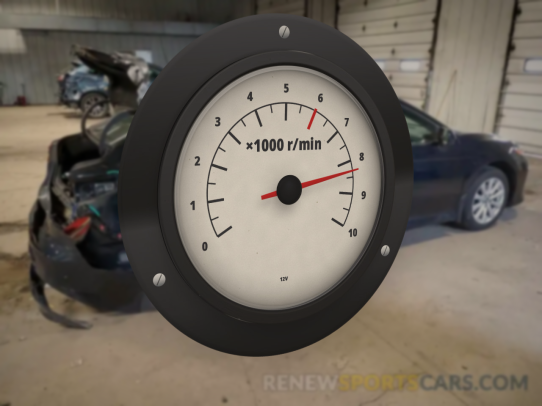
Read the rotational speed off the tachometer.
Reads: 8250 rpm
